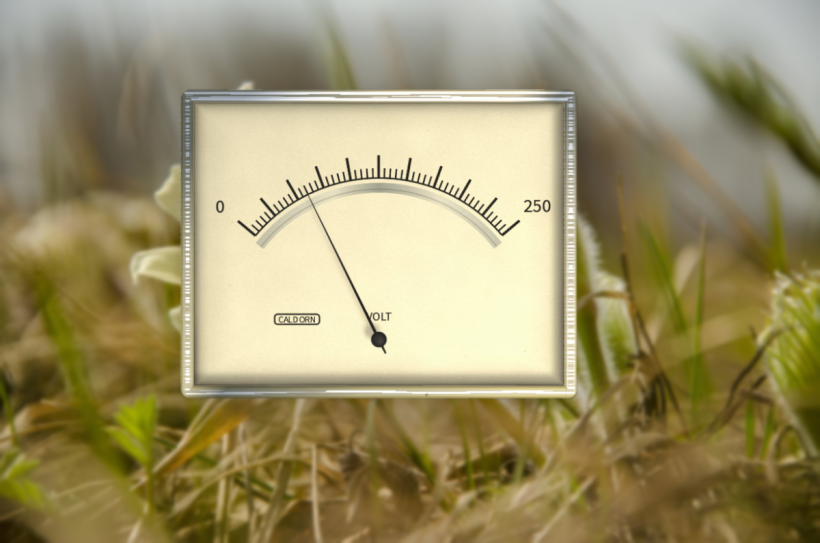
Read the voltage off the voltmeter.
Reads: 60 V
